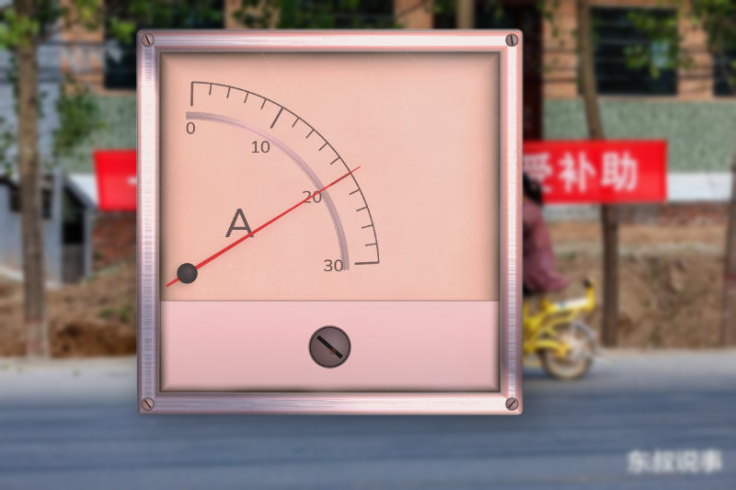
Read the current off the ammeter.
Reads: 20 A
